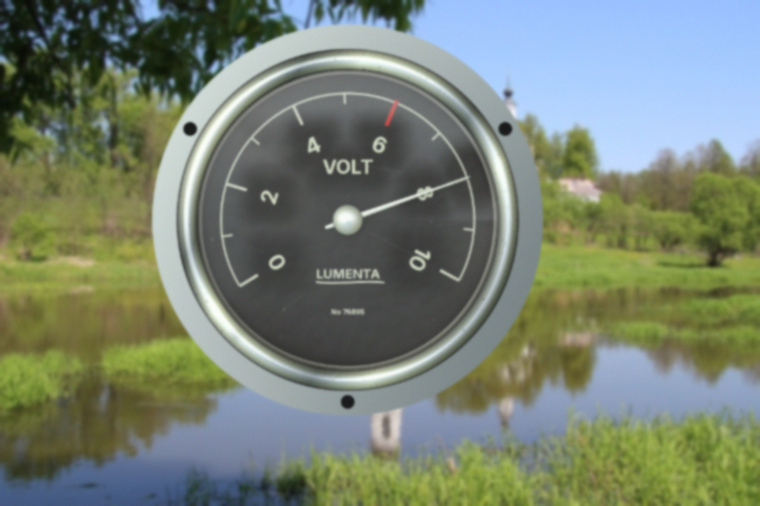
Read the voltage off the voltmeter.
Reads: 8 V
